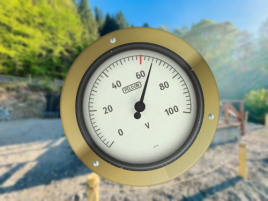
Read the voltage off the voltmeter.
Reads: 66 V
